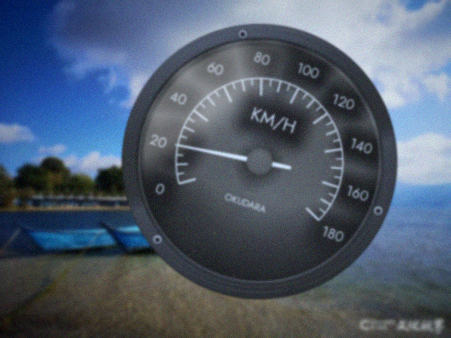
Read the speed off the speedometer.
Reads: 20 km/h
